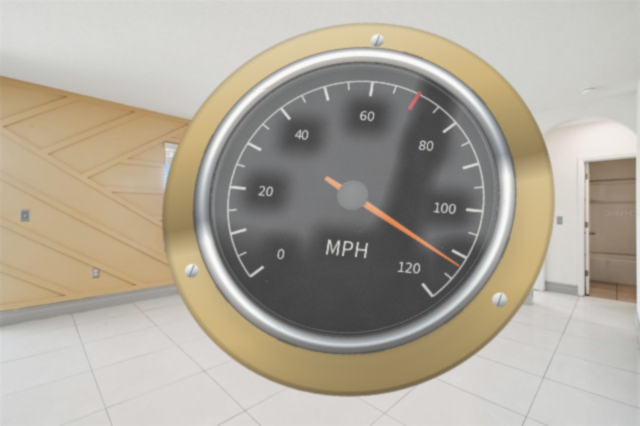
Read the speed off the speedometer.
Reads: 112.5 mph
